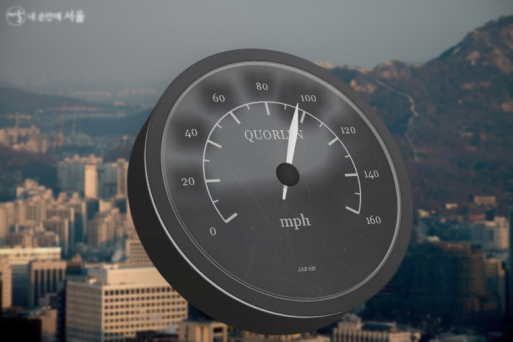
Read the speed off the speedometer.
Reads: 95 mph
